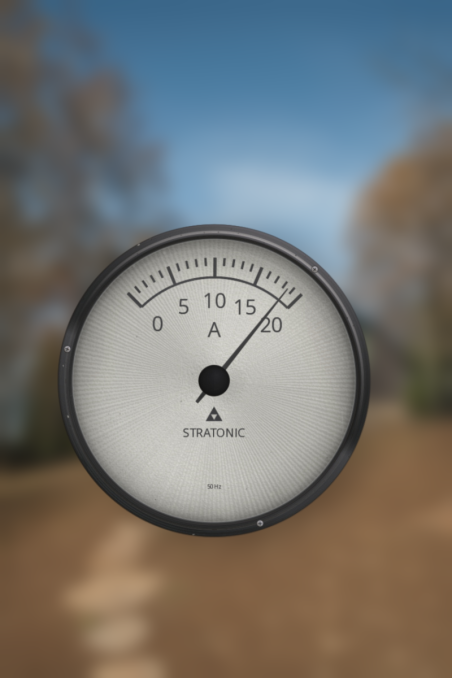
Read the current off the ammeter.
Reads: 18.5 A
